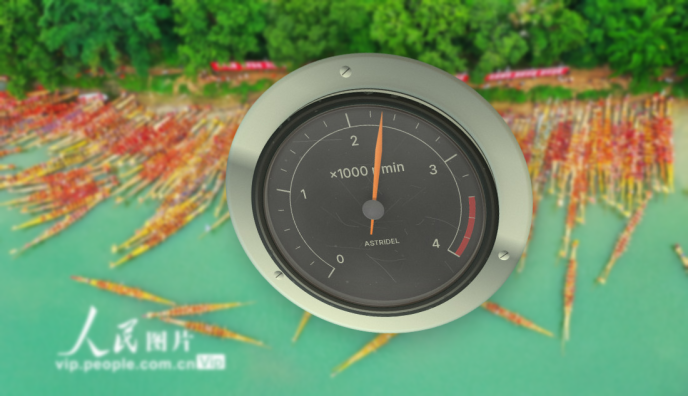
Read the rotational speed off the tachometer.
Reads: 2300 rpm
